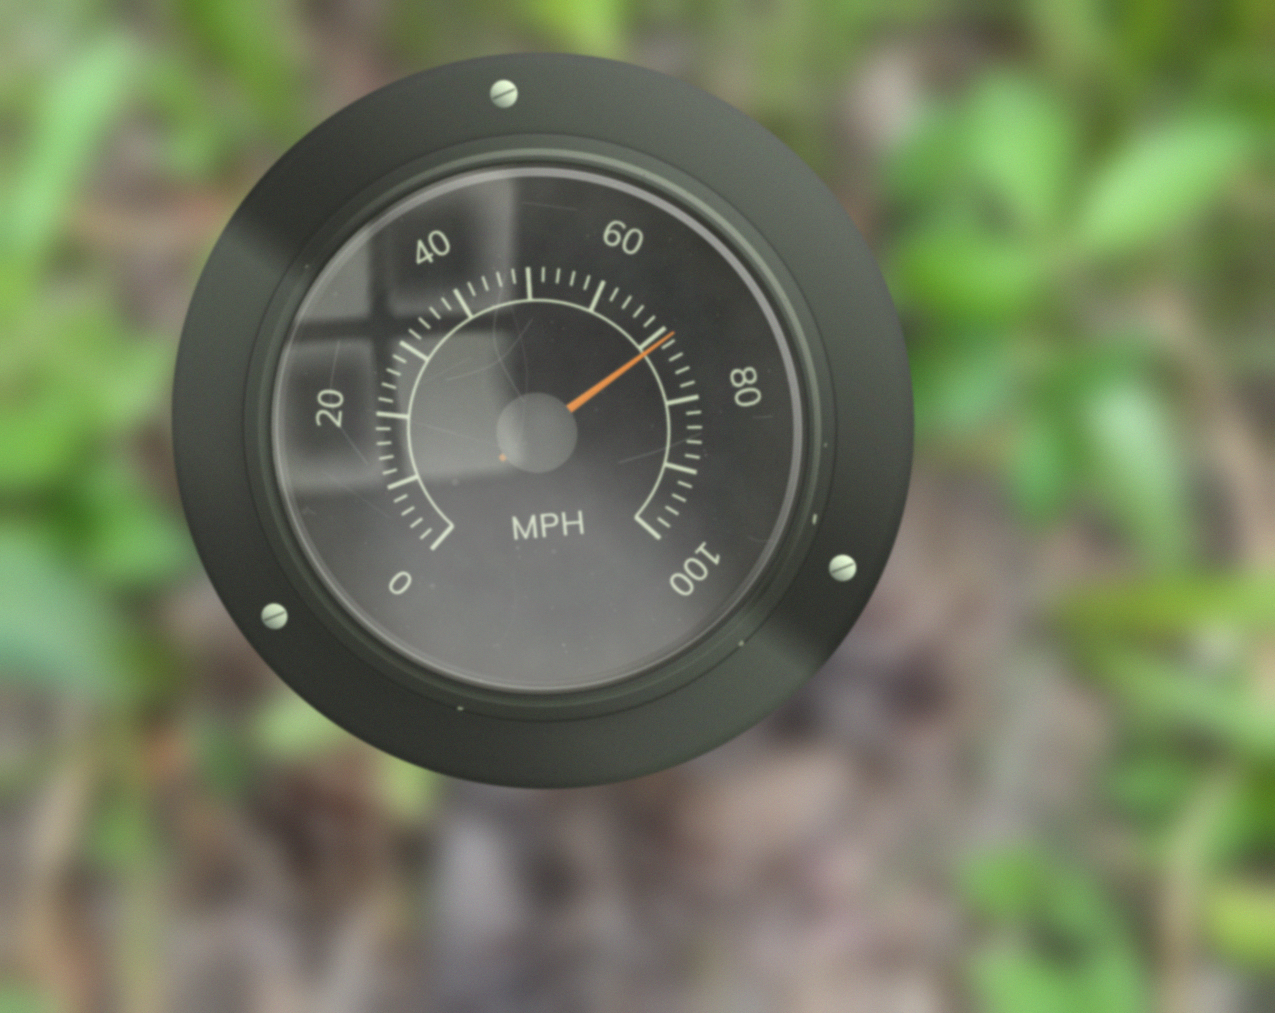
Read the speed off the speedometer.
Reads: 71 mph
